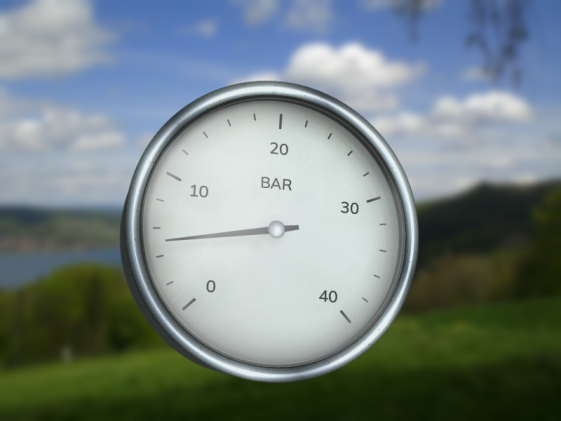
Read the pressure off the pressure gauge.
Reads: 5 bar
